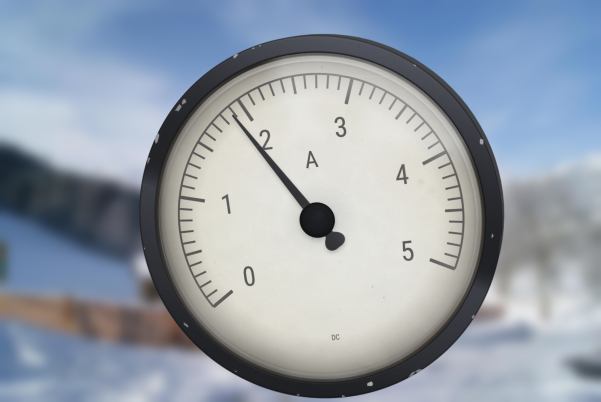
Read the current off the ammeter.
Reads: 1.9 A
